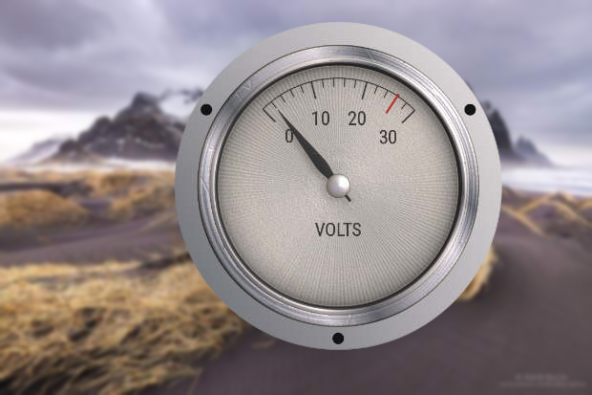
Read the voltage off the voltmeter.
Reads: 2 V
